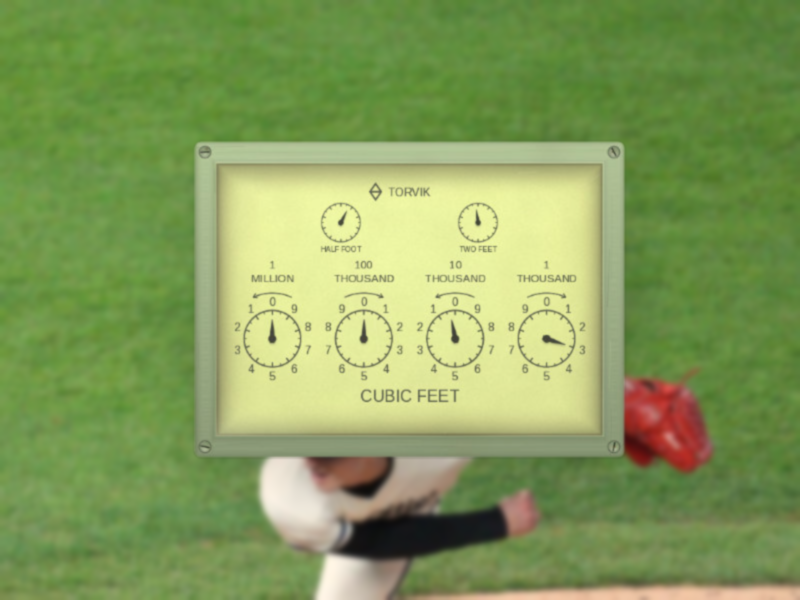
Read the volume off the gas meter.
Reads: 300 ft³
